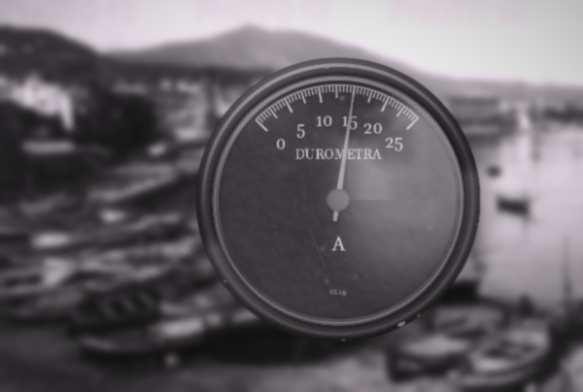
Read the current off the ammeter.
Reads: 15 A
